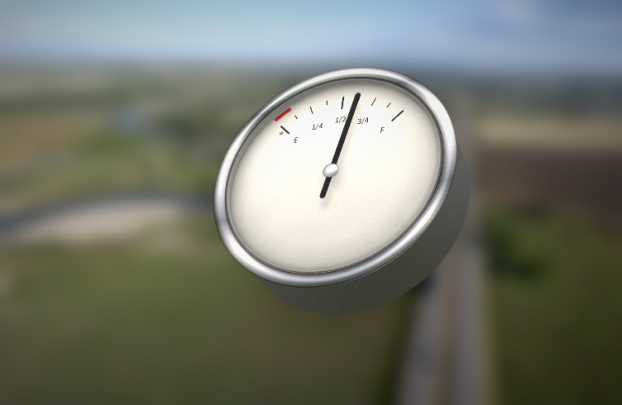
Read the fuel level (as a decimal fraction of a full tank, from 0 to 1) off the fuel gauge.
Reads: 0.625
